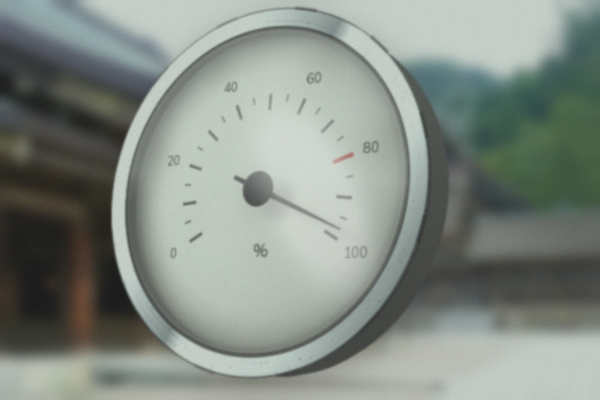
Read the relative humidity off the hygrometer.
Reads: 97.5 %
